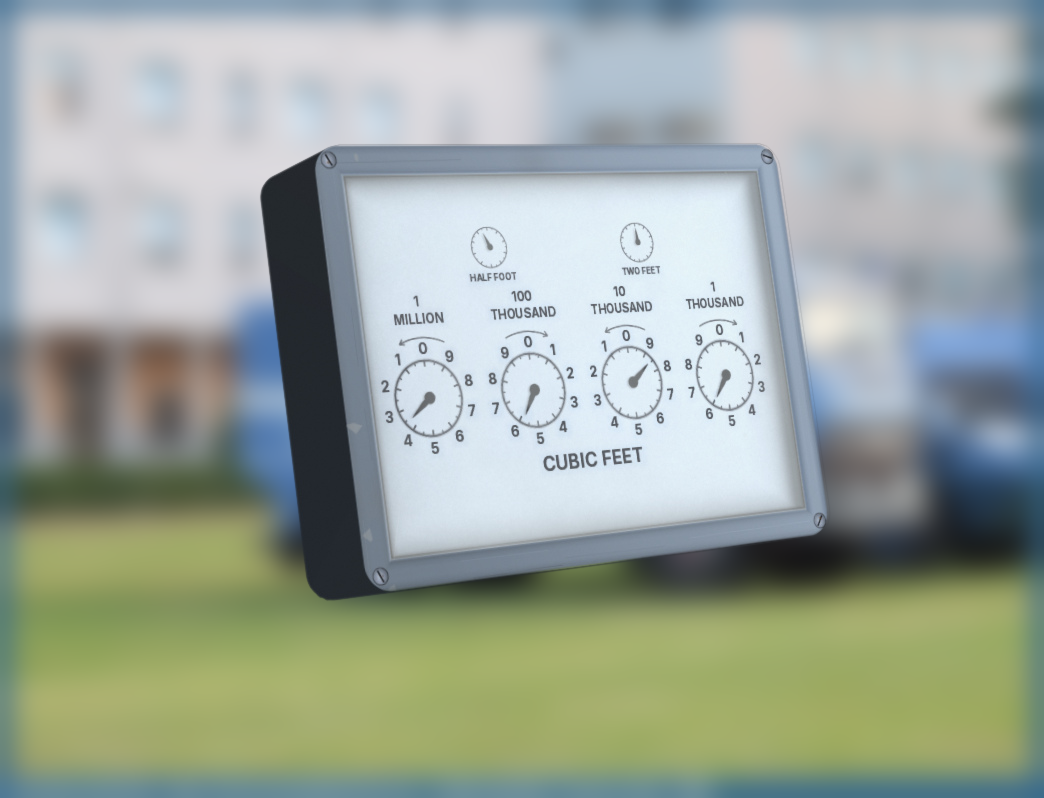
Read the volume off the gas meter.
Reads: 358600 ft³
